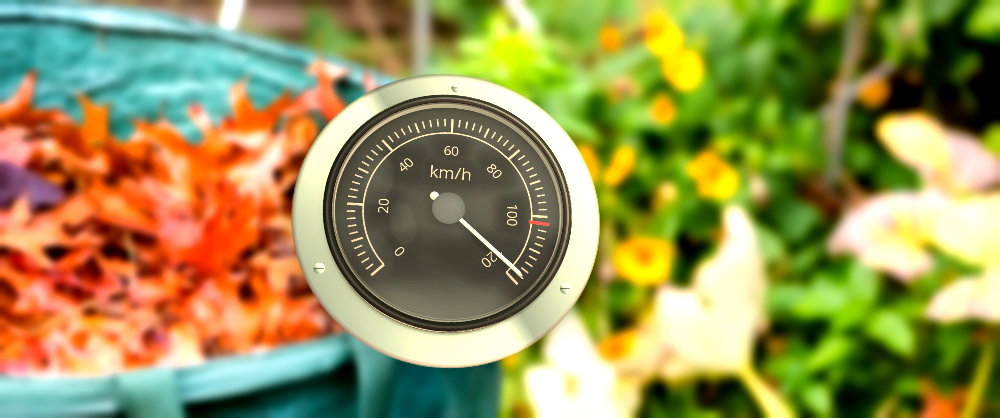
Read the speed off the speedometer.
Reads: 118 km/h
